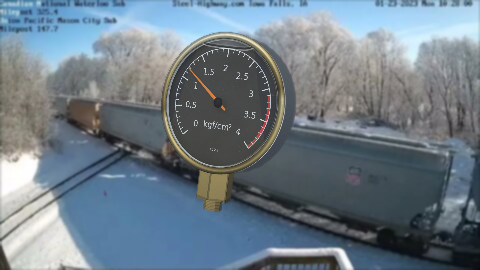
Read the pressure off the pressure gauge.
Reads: 1.2 kg/cm²
